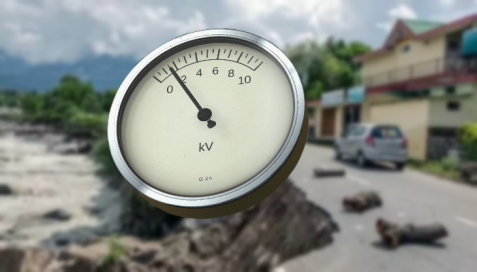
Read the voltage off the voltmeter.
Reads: 1.5 kV
